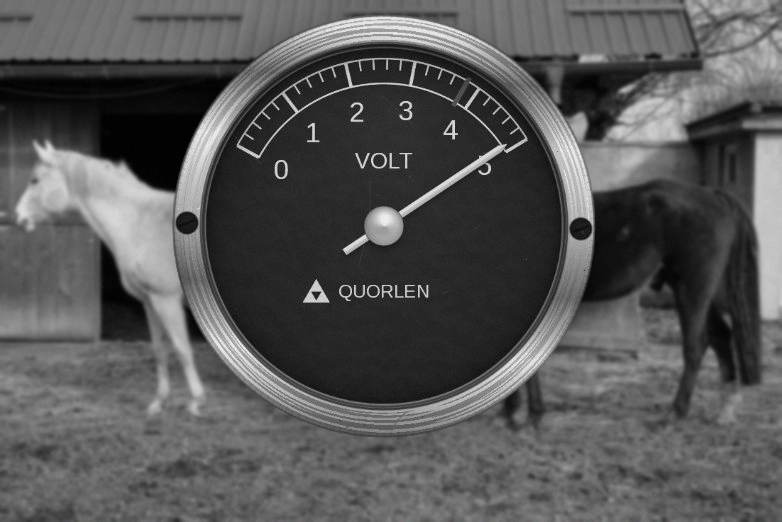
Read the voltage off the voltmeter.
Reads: 4.9 V
